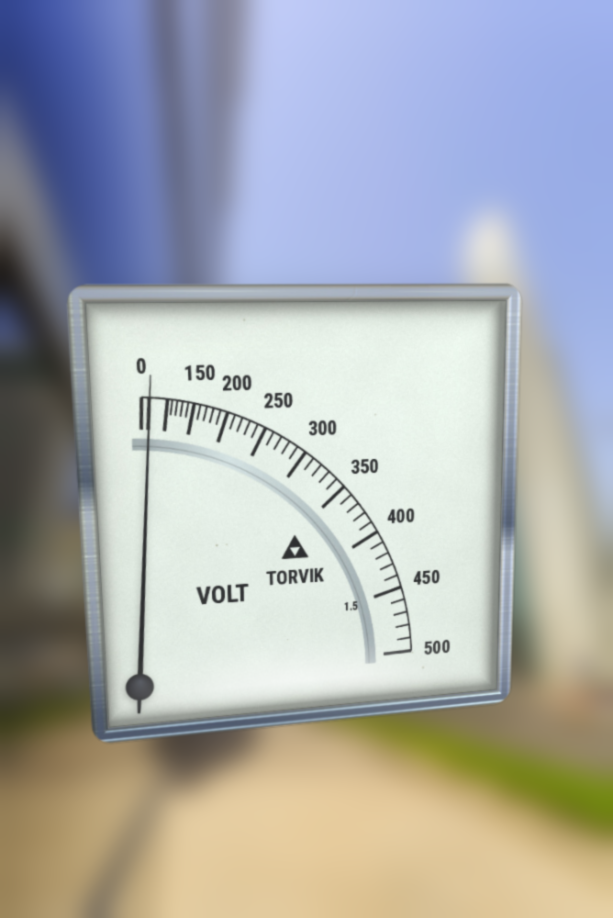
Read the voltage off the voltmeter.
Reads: 50 V
